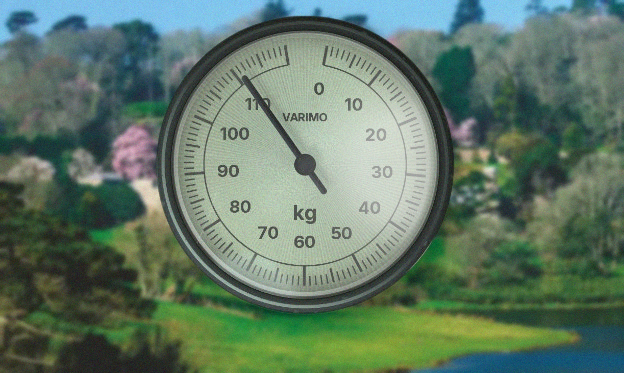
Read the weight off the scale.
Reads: 111 kg
